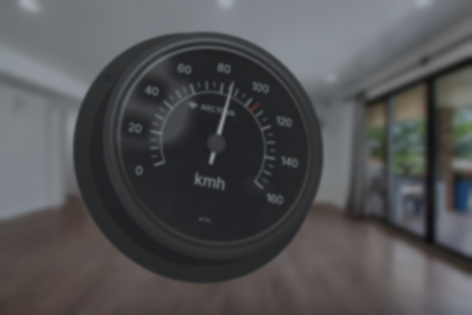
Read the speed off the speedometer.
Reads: 85 km/h
